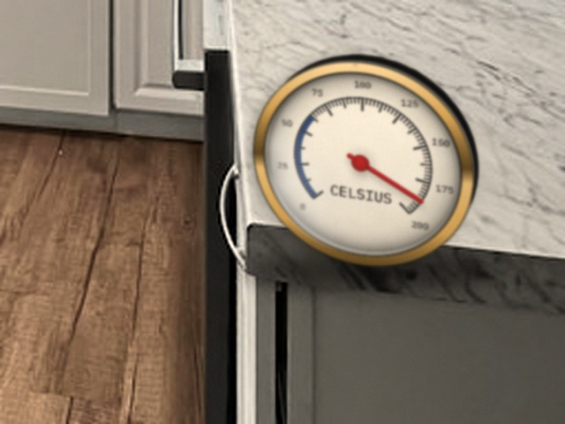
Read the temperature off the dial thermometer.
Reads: 187.5 °C
